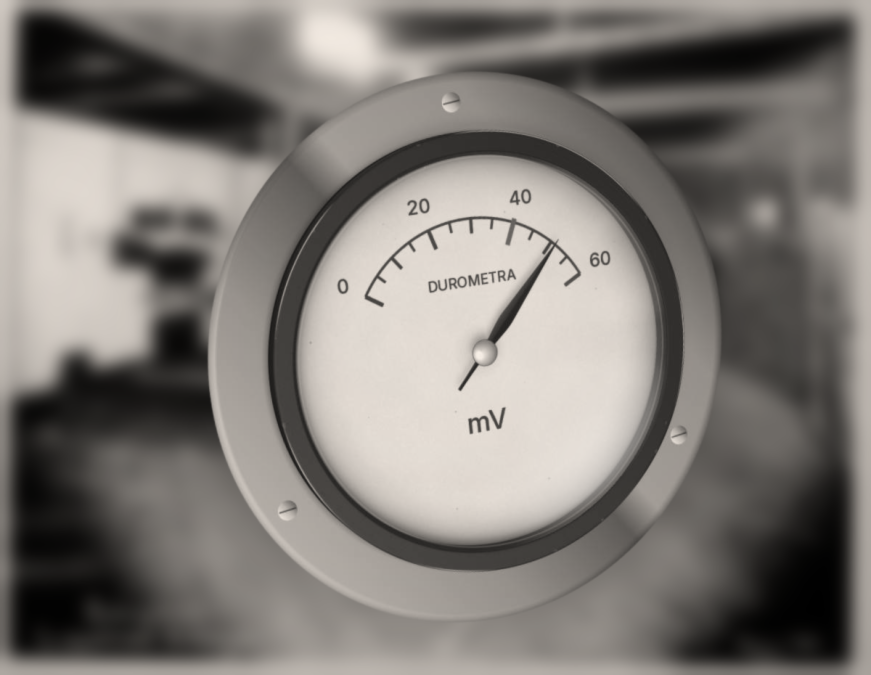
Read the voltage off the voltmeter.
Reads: 50 mV
